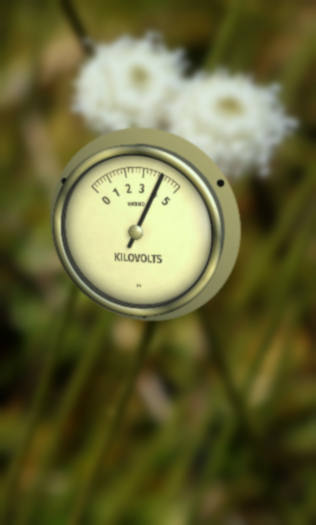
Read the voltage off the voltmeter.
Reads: 4 kV
